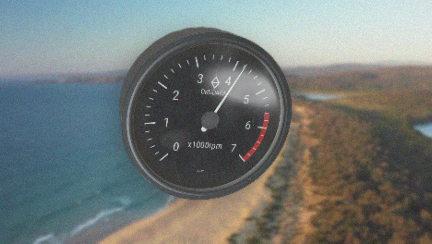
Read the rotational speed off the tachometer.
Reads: 4200 rpm
